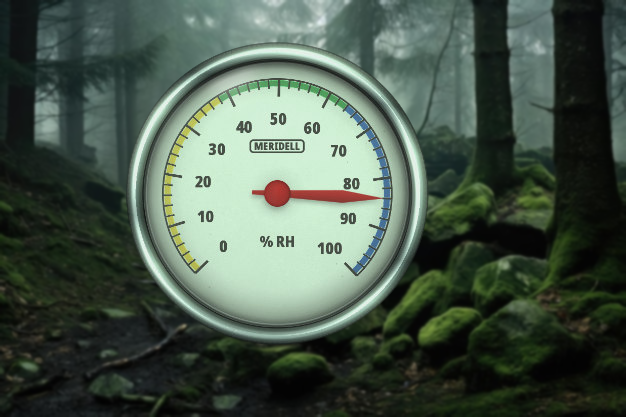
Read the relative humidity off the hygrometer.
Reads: 84 %
